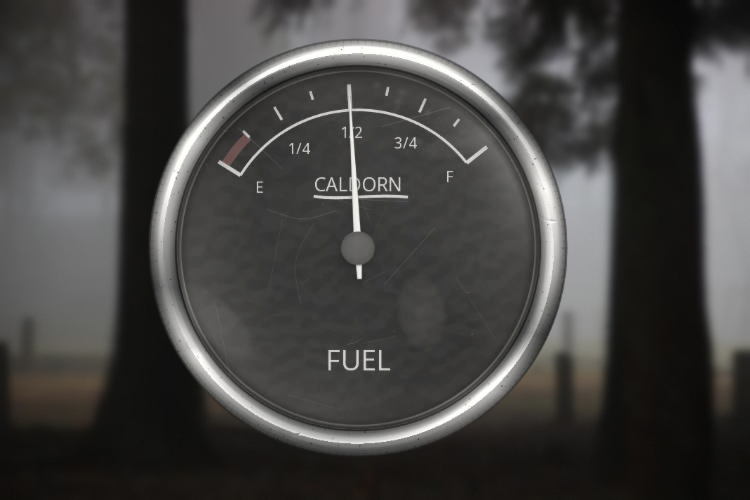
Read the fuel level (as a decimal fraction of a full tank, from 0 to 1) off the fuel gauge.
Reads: 0.5
